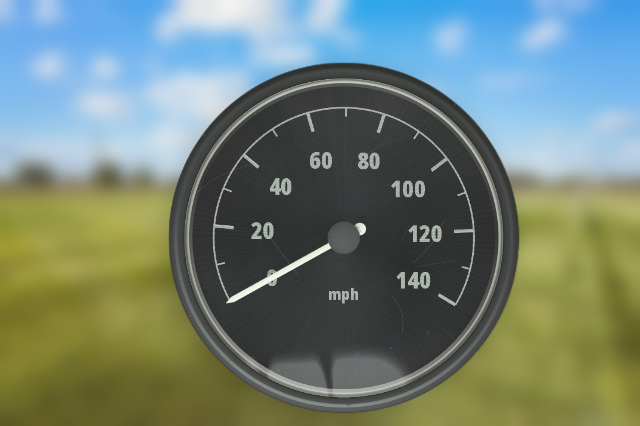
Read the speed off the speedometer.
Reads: 0 mph
